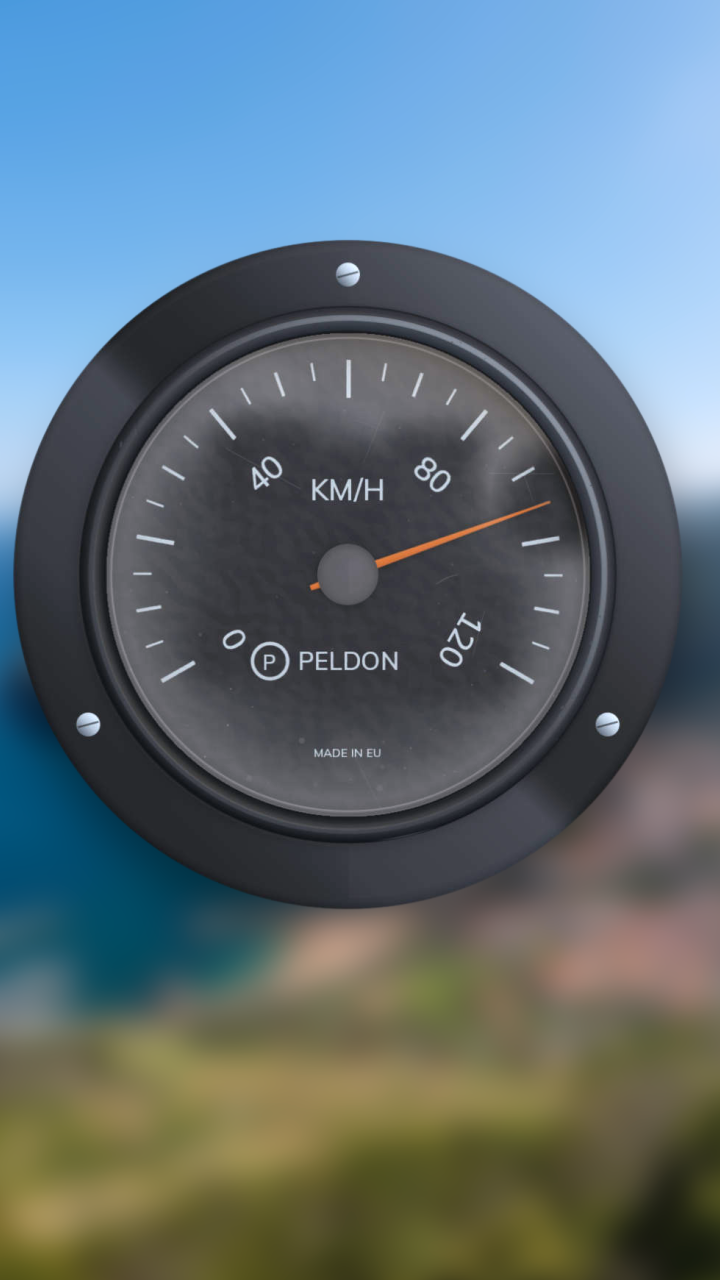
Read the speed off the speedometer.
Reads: 95 km/h
